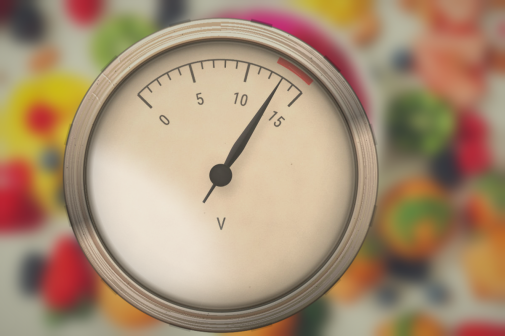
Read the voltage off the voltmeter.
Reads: 13 V
